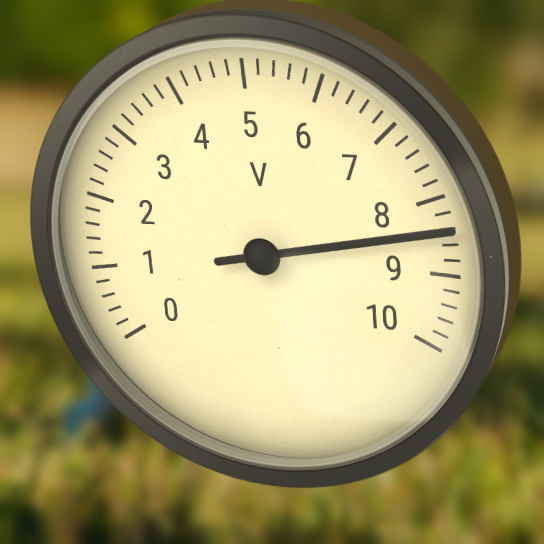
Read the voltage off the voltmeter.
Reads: 8.4 V
